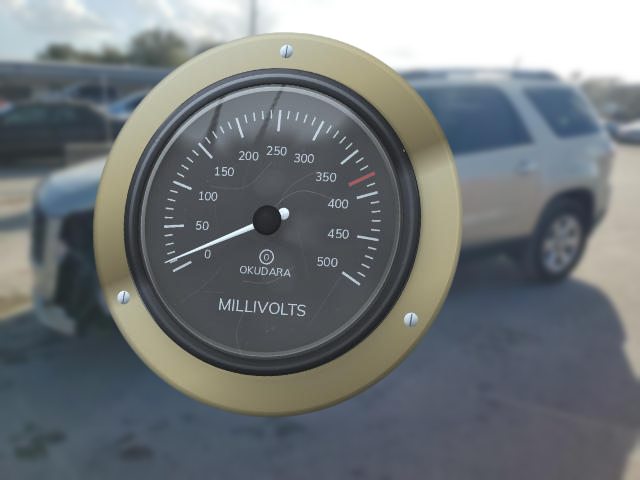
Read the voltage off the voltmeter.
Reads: 10 mV
